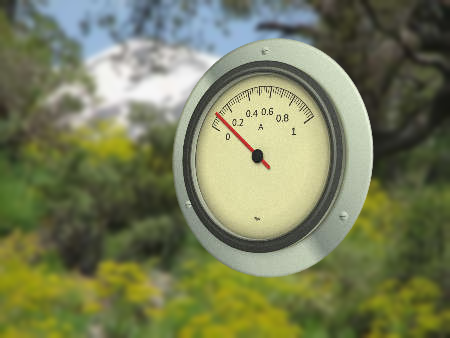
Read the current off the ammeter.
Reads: 0.1 A
